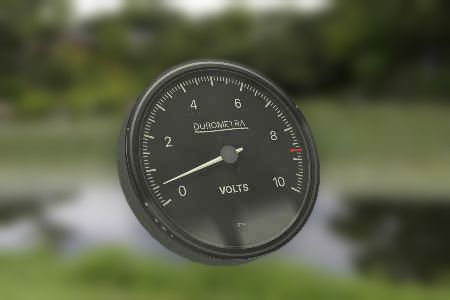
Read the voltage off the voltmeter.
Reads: 0.5 V
